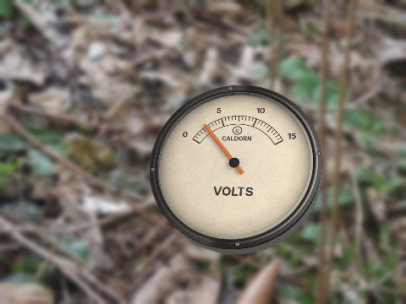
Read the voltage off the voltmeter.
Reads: 2.5 V
